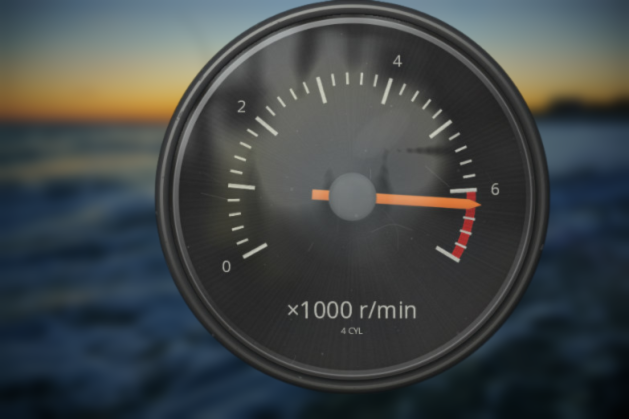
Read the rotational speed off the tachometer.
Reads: 6200 rpm
